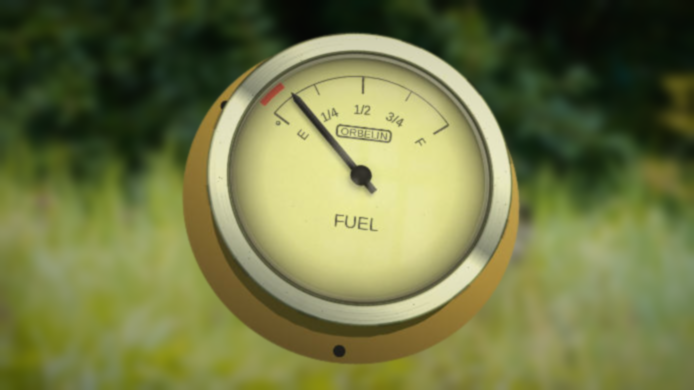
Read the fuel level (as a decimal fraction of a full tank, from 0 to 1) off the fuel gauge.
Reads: 0.125
